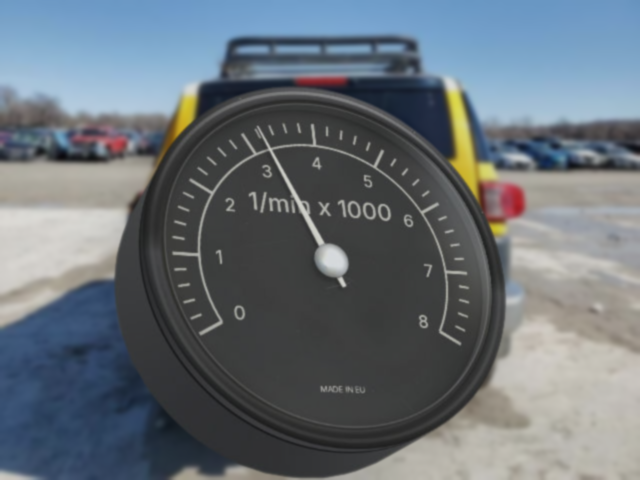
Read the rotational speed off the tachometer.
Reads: 3200 rpm
